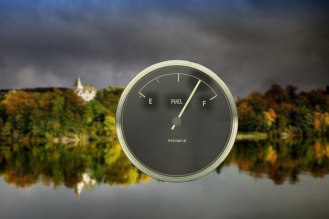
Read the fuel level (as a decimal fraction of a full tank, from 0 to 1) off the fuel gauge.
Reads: 0.75
